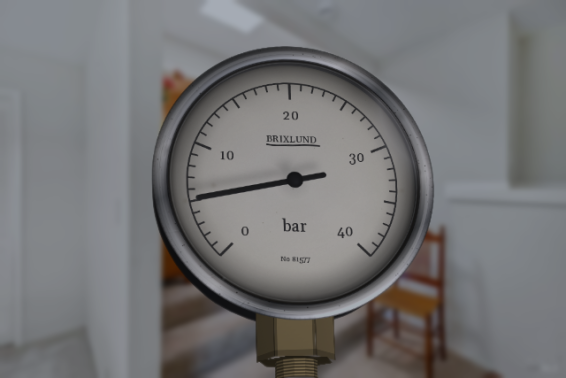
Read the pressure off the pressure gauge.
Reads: 5 bar
